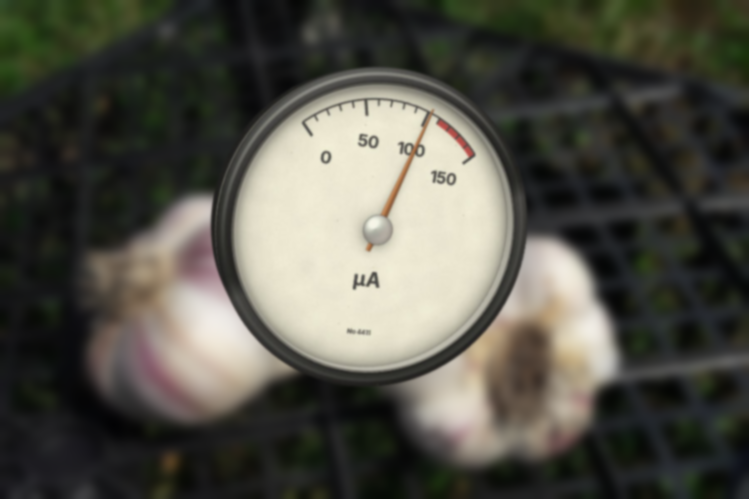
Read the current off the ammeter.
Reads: 100 µA
